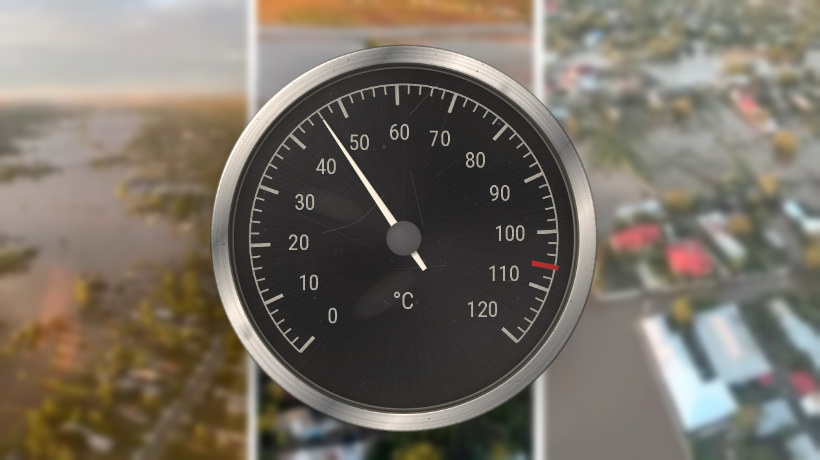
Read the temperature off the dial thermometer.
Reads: 46 °C
